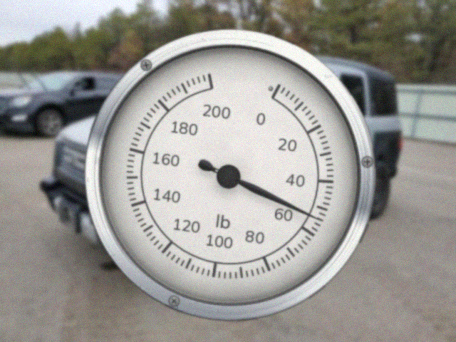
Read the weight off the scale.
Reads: 54 lb
